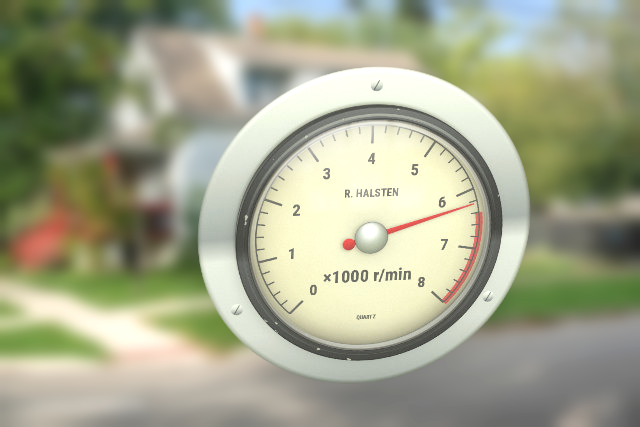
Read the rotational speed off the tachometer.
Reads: 6200 rpm
